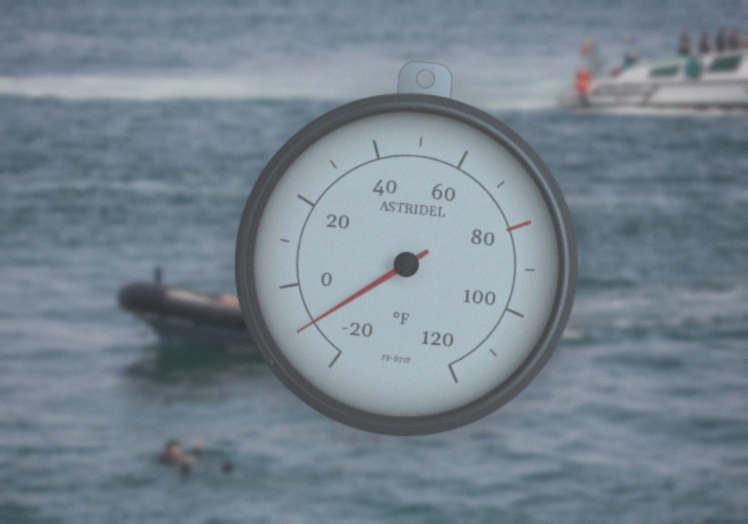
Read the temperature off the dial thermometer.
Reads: -10 °F
